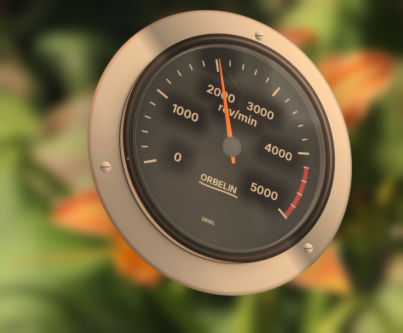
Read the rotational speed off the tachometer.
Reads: 2000 rpm
